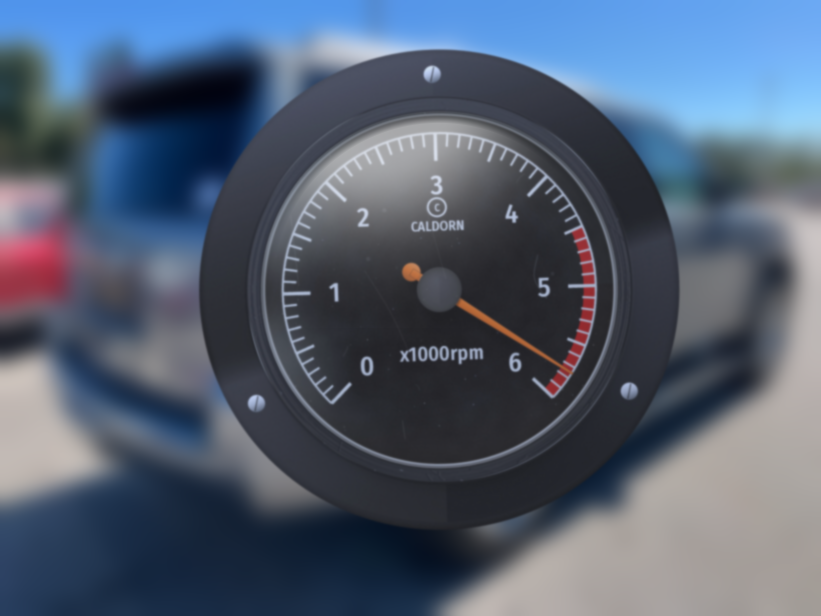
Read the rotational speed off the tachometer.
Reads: 5750 rpm
